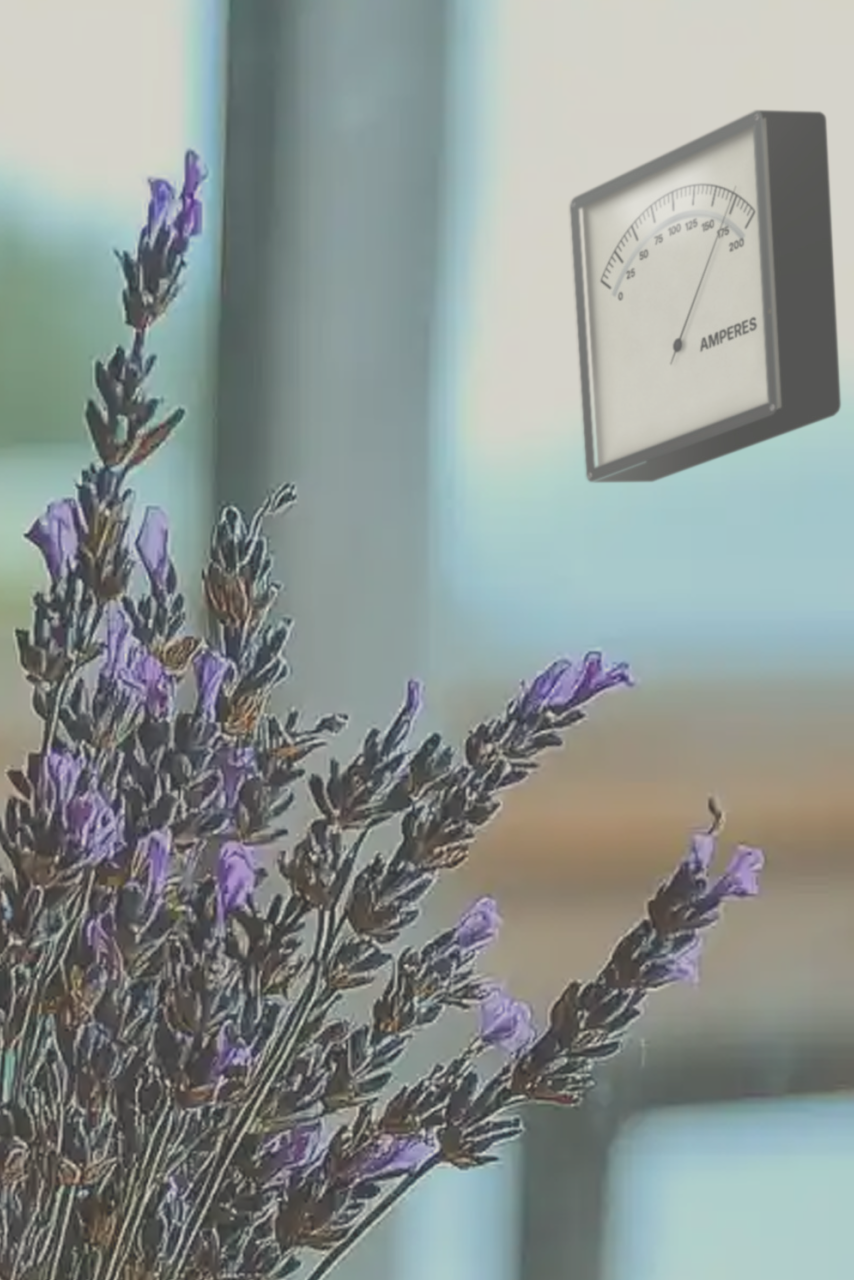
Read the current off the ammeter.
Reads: 175 A
